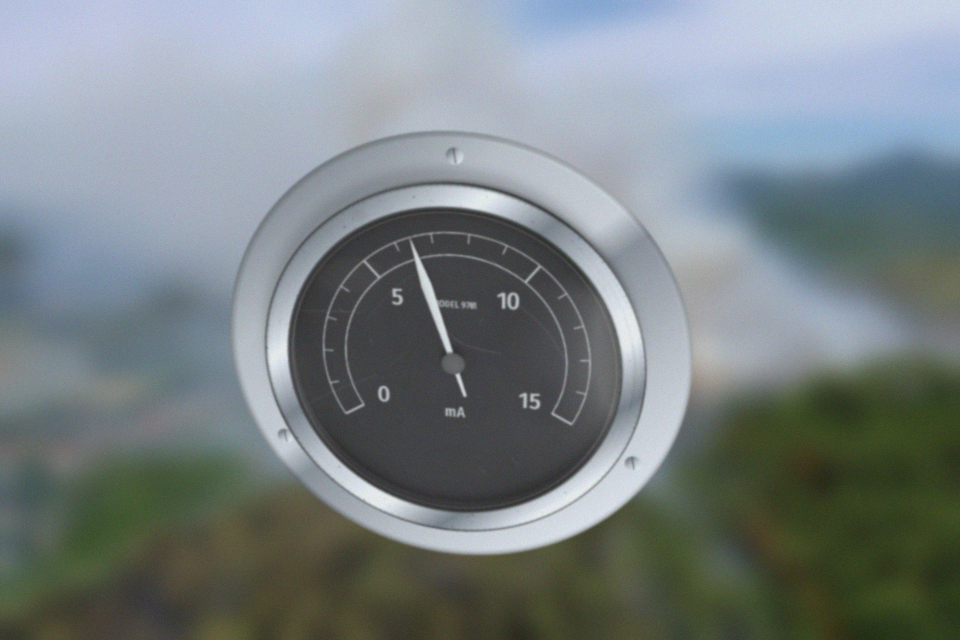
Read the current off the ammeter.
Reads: 6.5 mA
